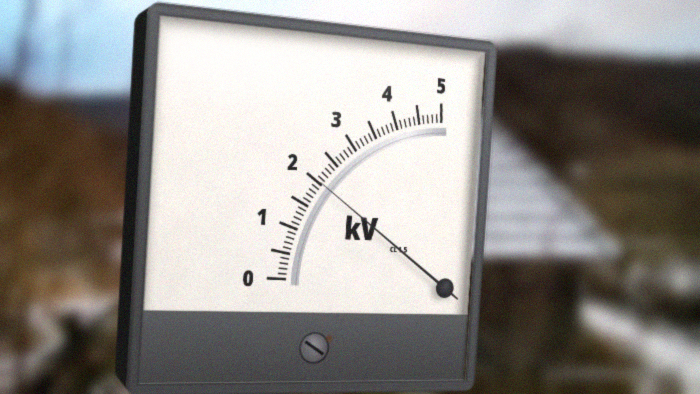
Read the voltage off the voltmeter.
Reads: 2 kV
